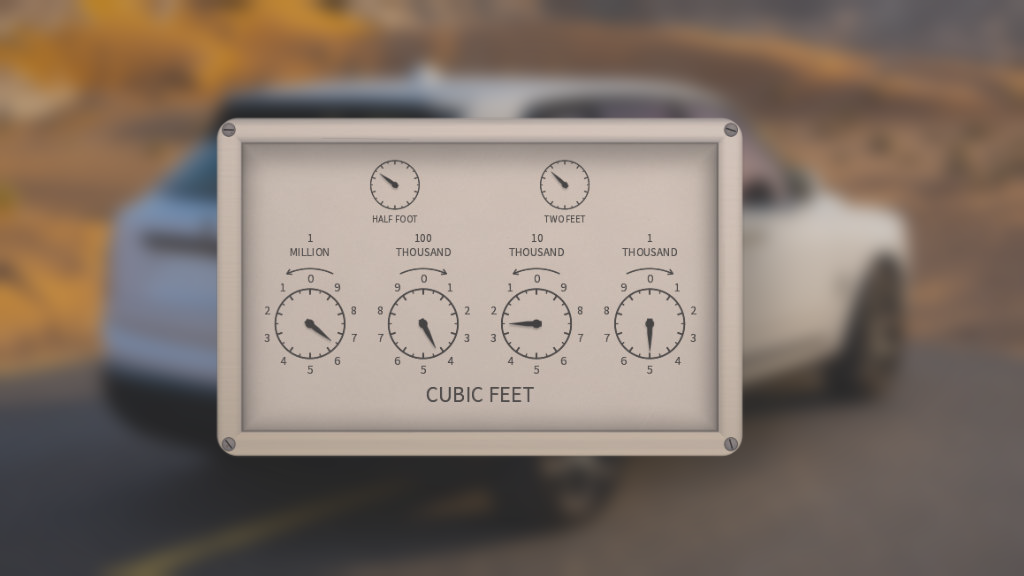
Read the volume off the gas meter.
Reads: 642500 ft³
